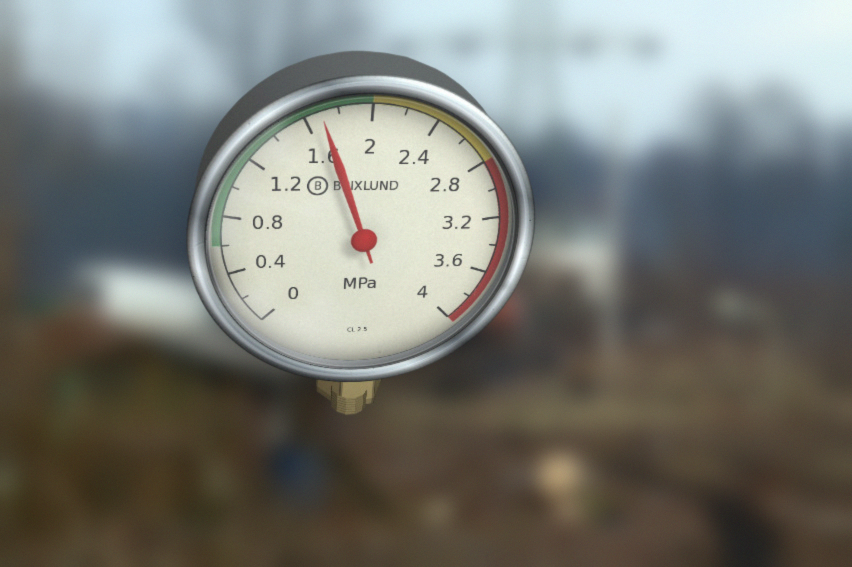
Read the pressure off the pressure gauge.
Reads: 1.7 MPa
